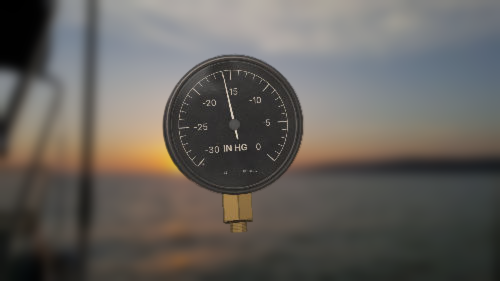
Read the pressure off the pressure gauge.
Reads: -16 inHg
